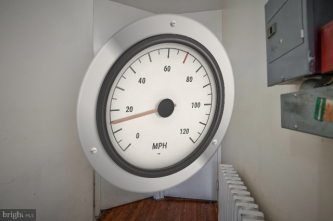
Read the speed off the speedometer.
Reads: 15 mph
